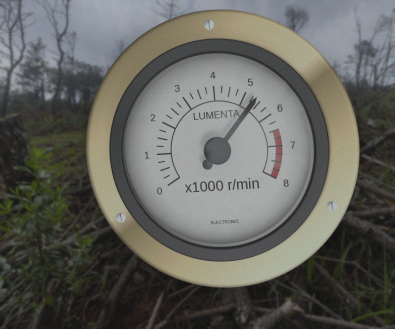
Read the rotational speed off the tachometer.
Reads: 5375 rpm
